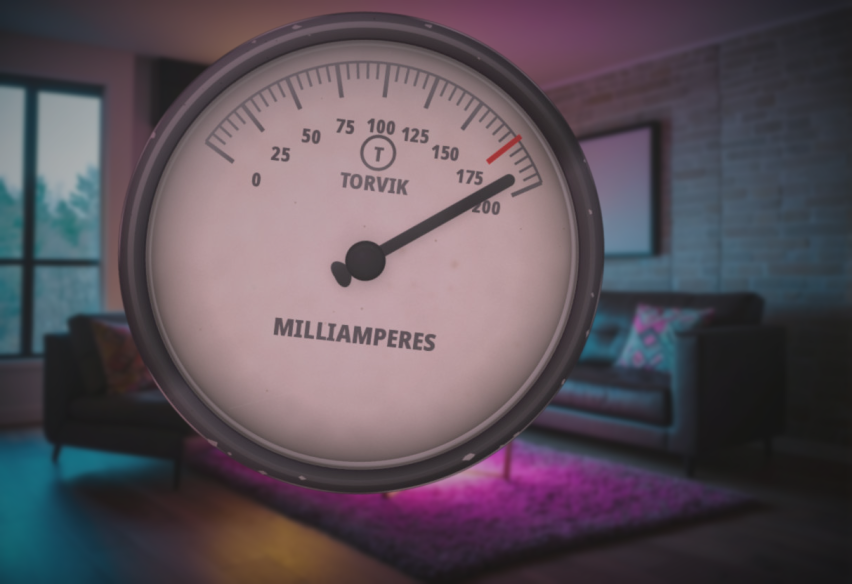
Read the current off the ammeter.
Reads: 190 mA
